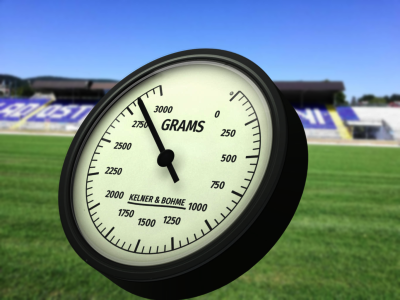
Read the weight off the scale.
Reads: 2850 g
